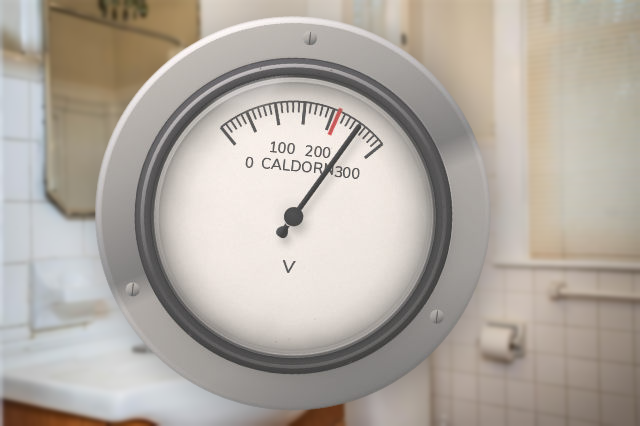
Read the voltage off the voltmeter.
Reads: 250 V
